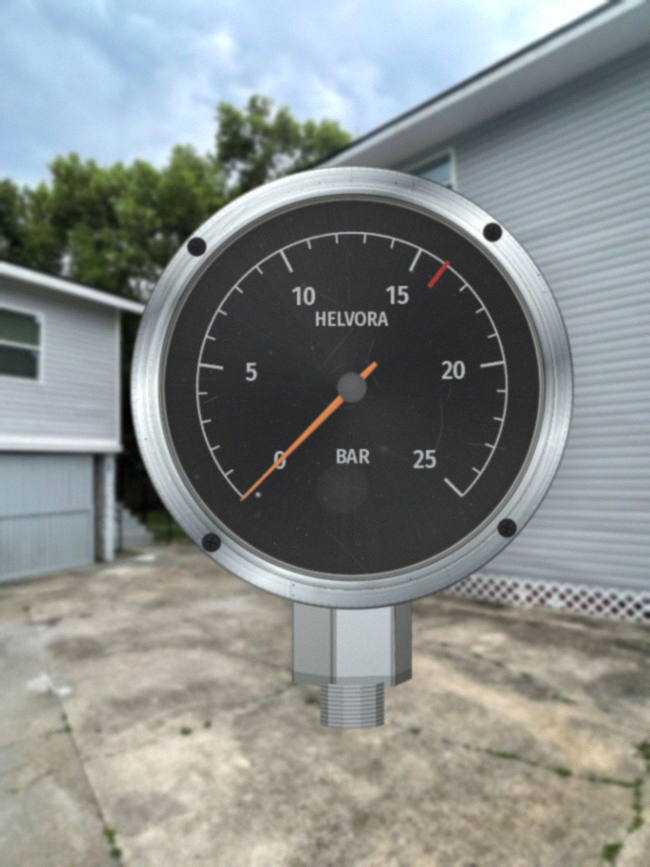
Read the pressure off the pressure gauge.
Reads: 0 bar
